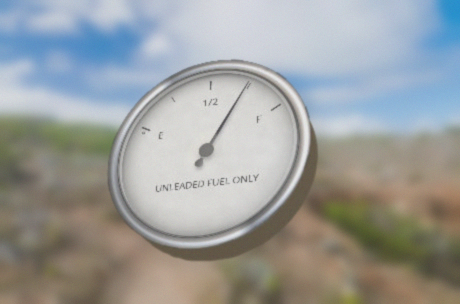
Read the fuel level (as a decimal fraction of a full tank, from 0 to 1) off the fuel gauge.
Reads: 0.75
